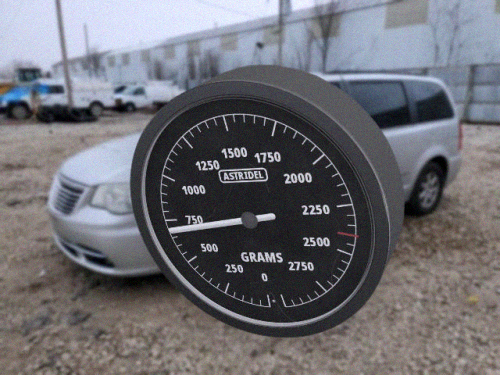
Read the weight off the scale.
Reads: 700 g
